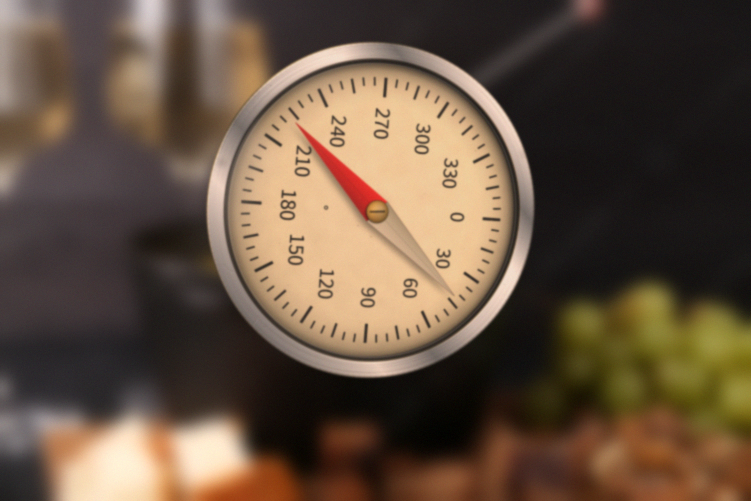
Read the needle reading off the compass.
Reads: 222.5 °
